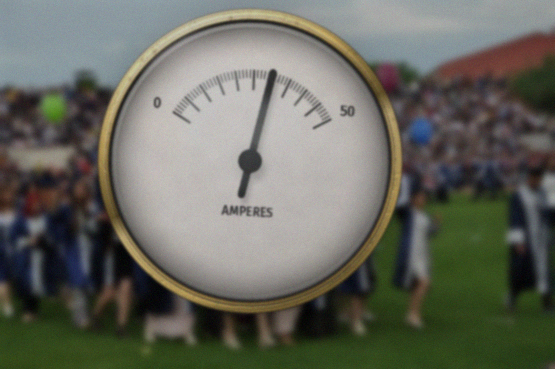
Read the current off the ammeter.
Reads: 30 A
